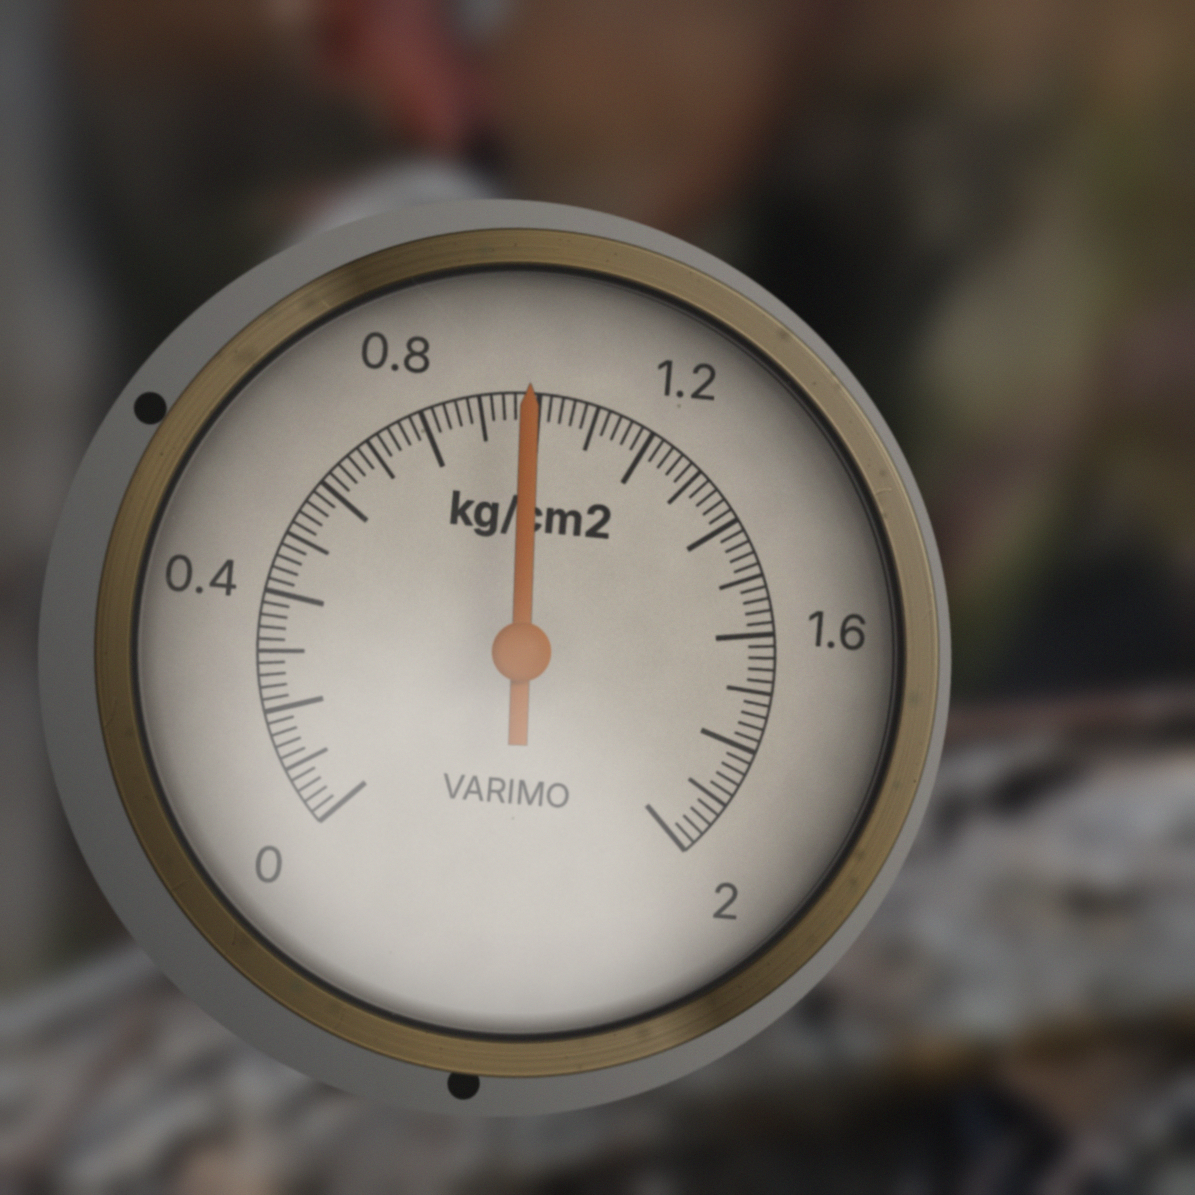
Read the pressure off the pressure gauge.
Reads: 0.98 kg/cm²
